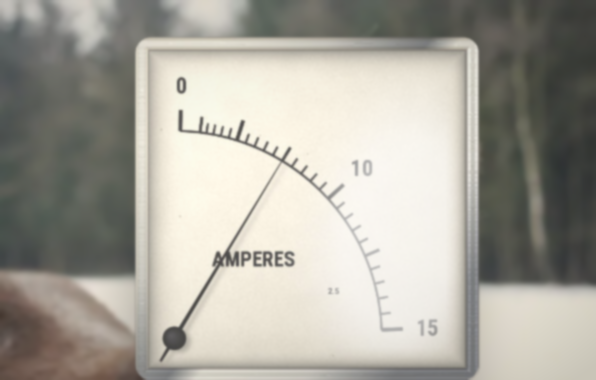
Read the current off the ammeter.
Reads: 7.5 A
